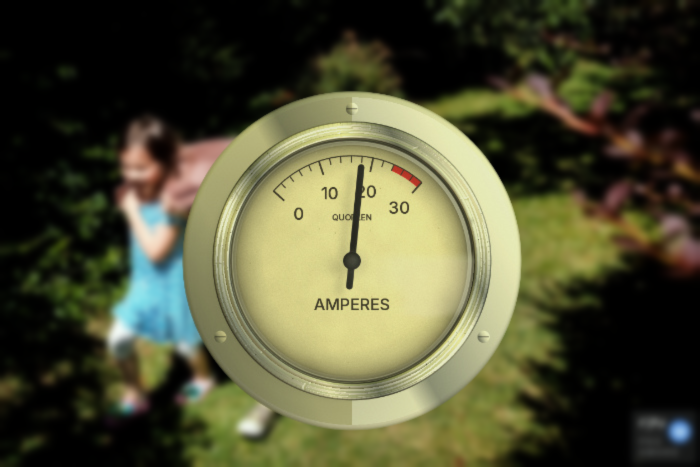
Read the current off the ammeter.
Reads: 18 A
